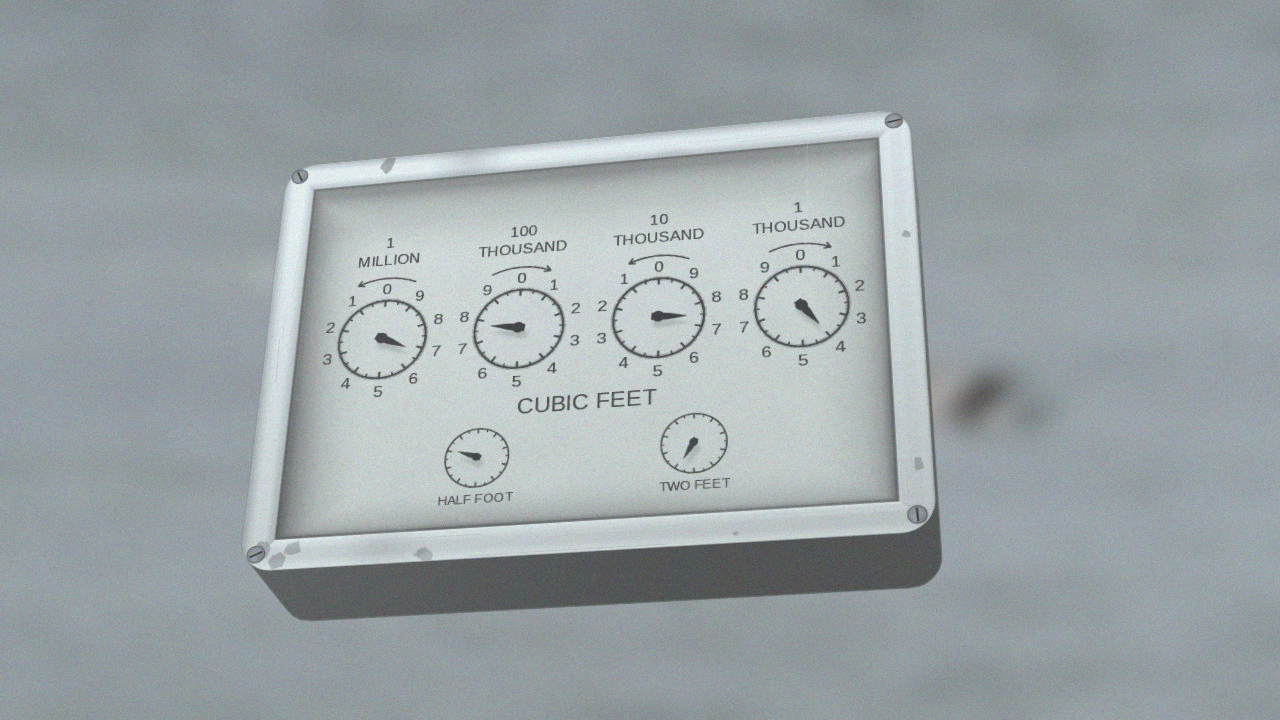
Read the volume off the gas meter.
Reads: 677400 ft³
